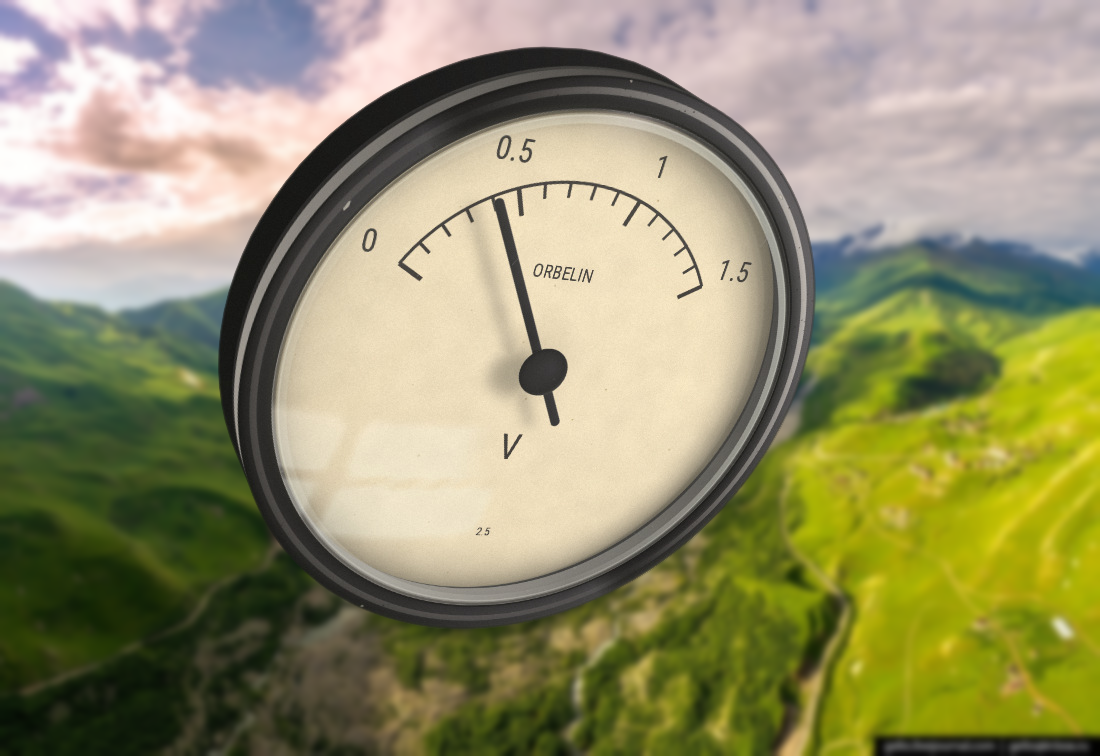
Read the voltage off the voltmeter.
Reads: 0.4 V
